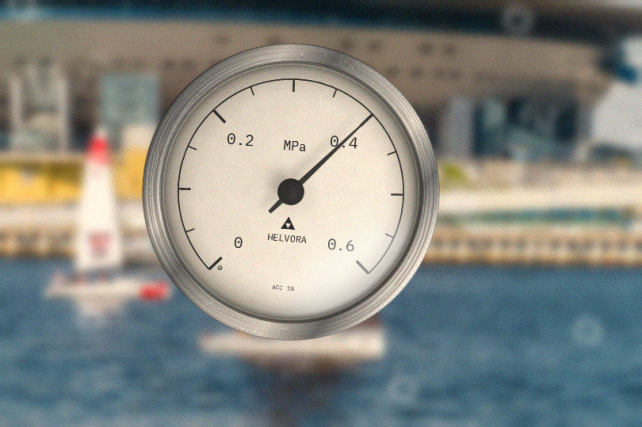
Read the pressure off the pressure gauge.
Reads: 0.4 MPa
